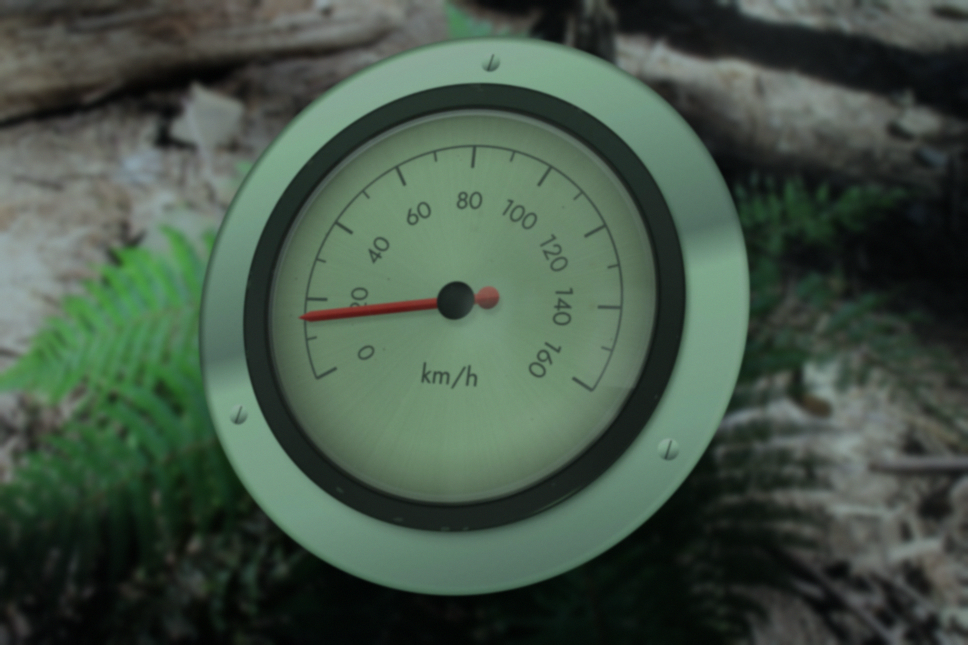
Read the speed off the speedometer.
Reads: 15 km/h
